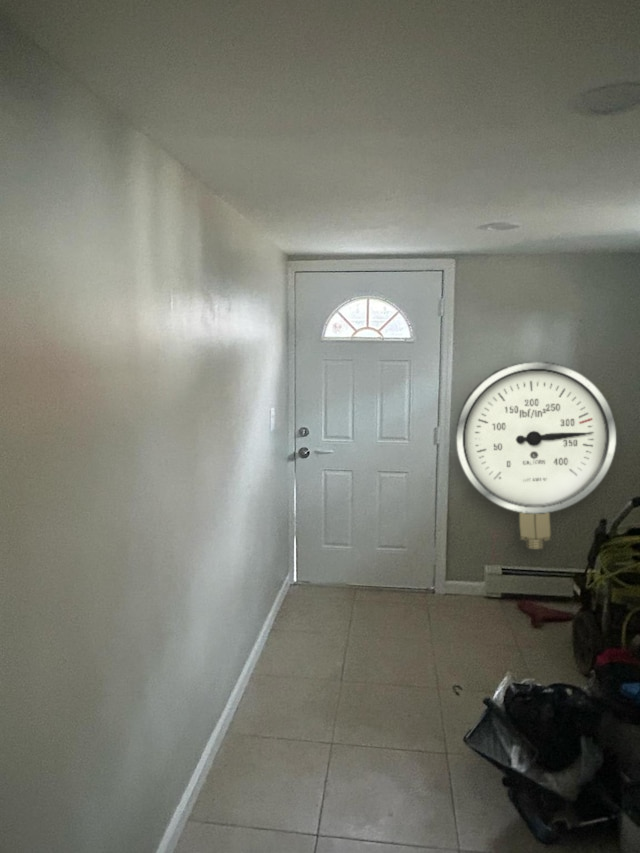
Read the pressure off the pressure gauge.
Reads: 330 psi
